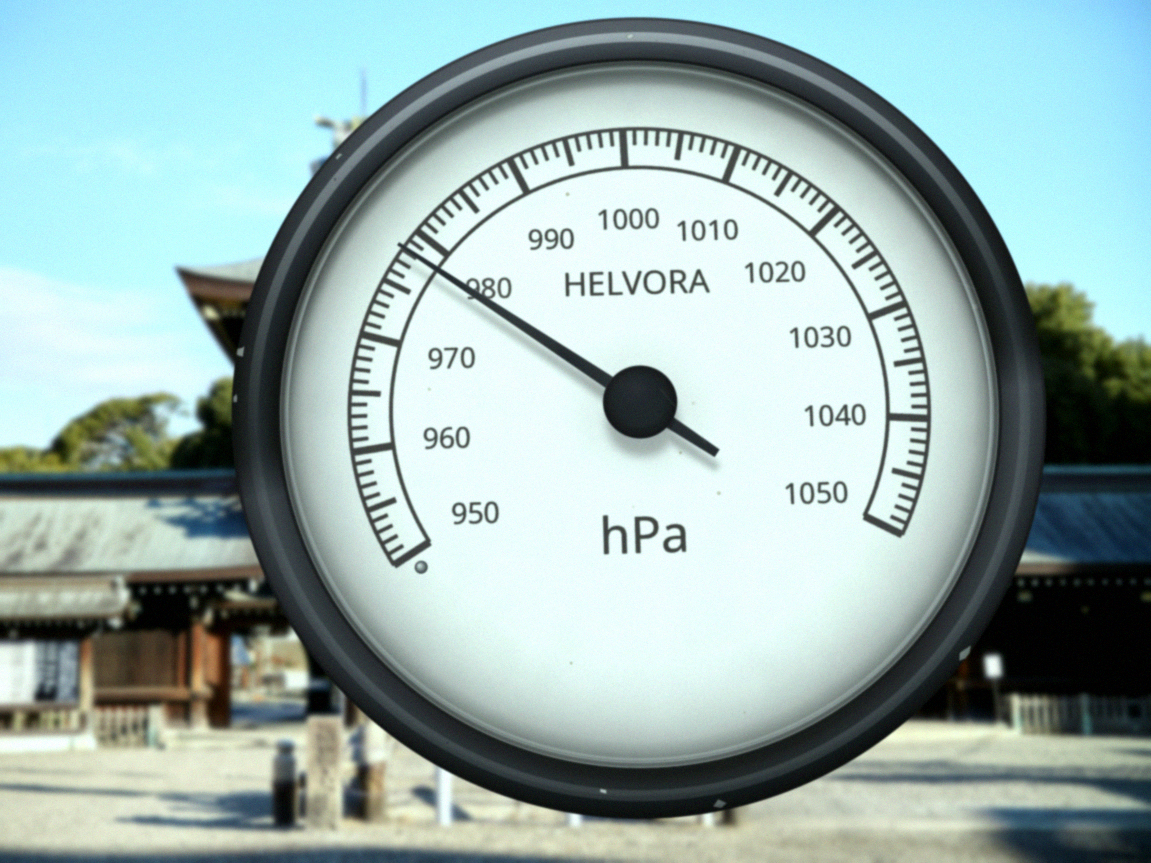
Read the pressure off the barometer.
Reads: 978 hPa
